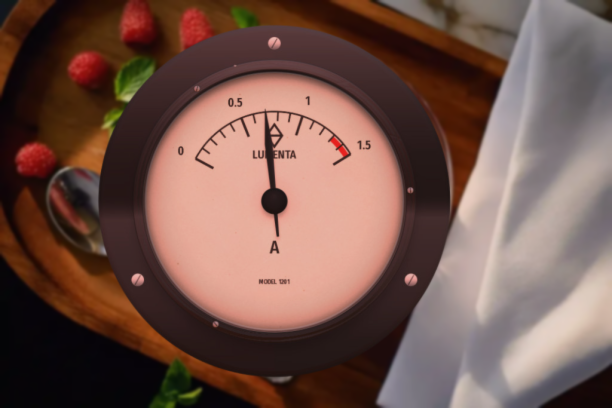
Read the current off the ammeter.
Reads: 0.7 A
